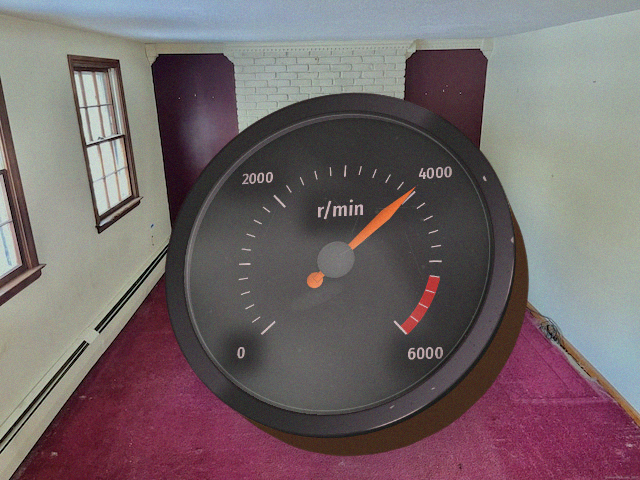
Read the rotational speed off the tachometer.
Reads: 4000 rpm
